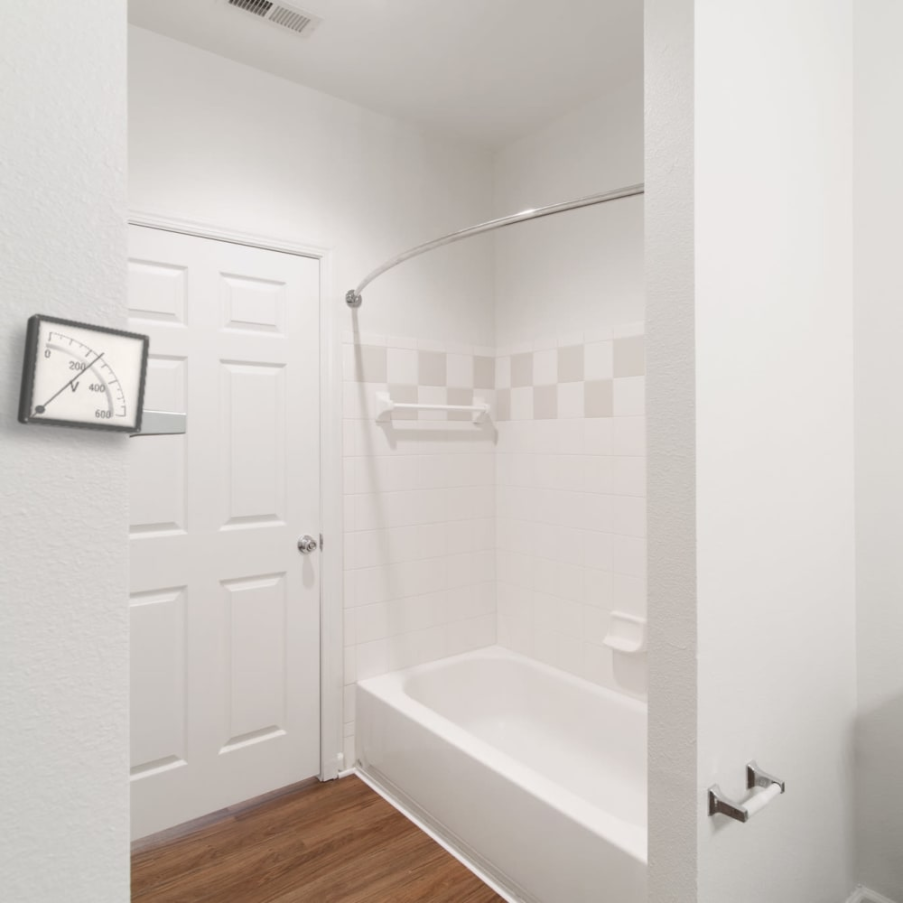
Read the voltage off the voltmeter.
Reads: 250 V
